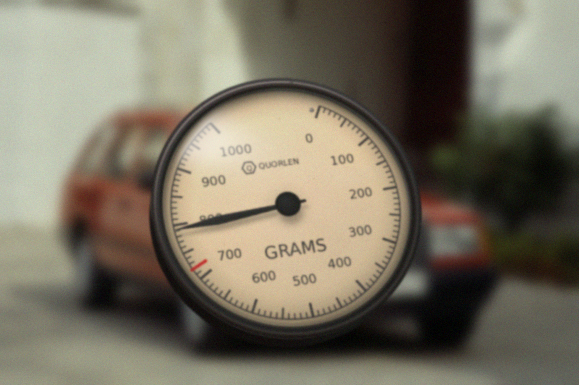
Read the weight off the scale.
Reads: 790 g
